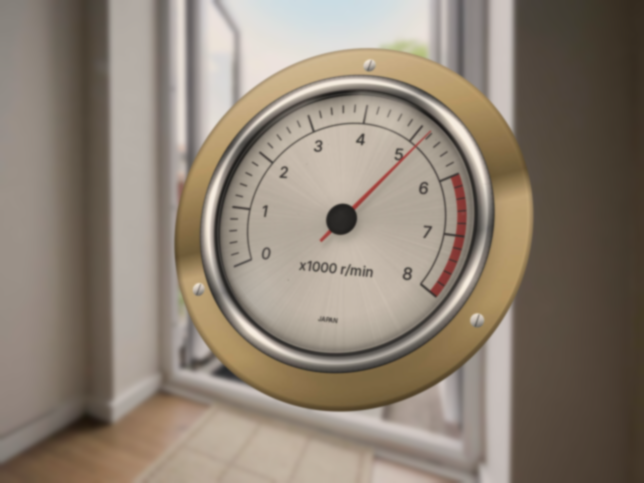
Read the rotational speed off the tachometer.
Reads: 5200 rpm
